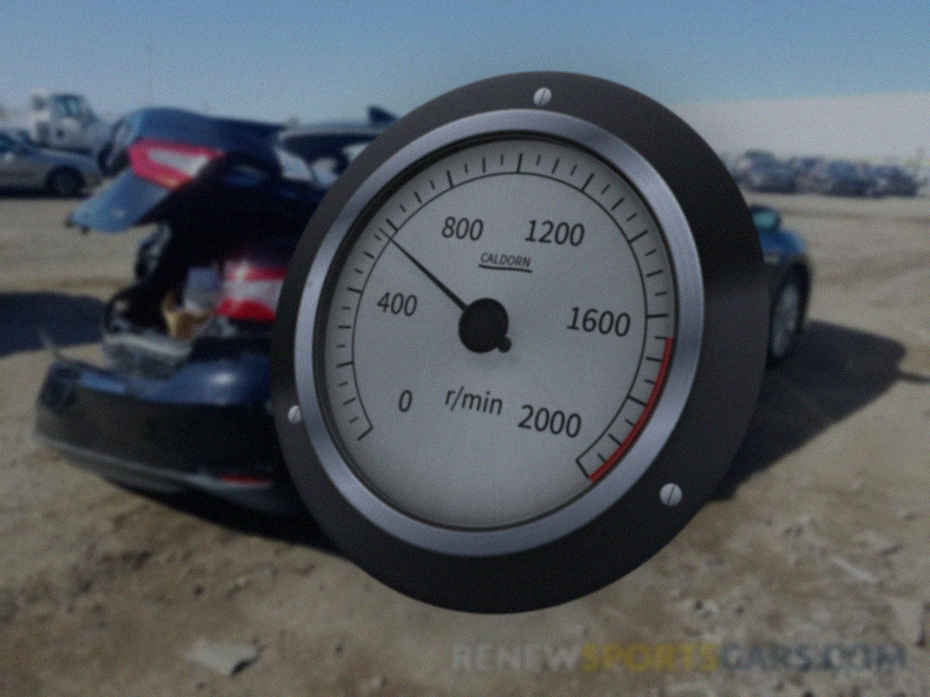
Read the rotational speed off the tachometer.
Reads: 575 rpm
